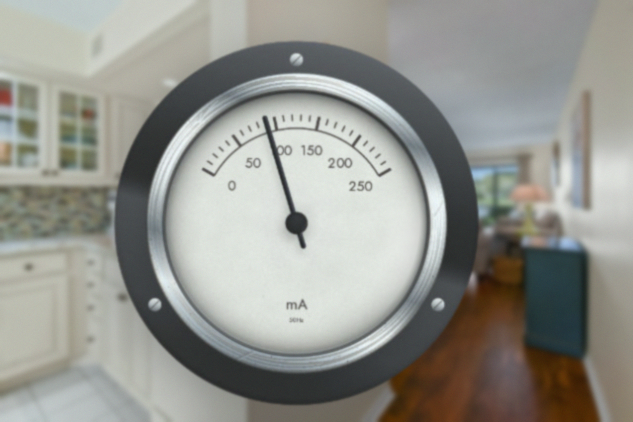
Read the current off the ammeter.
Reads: 90 mA
